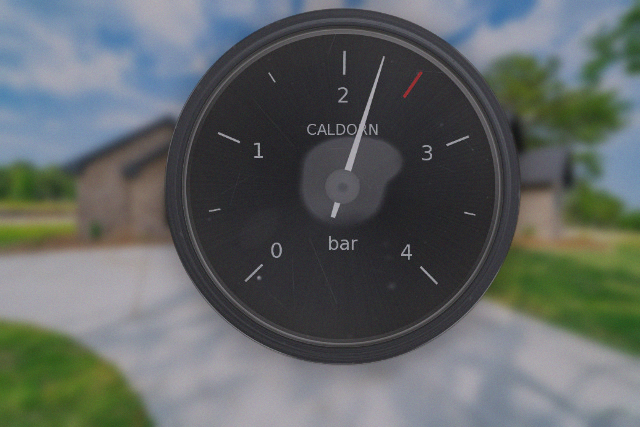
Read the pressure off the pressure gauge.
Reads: 2.25 bar
